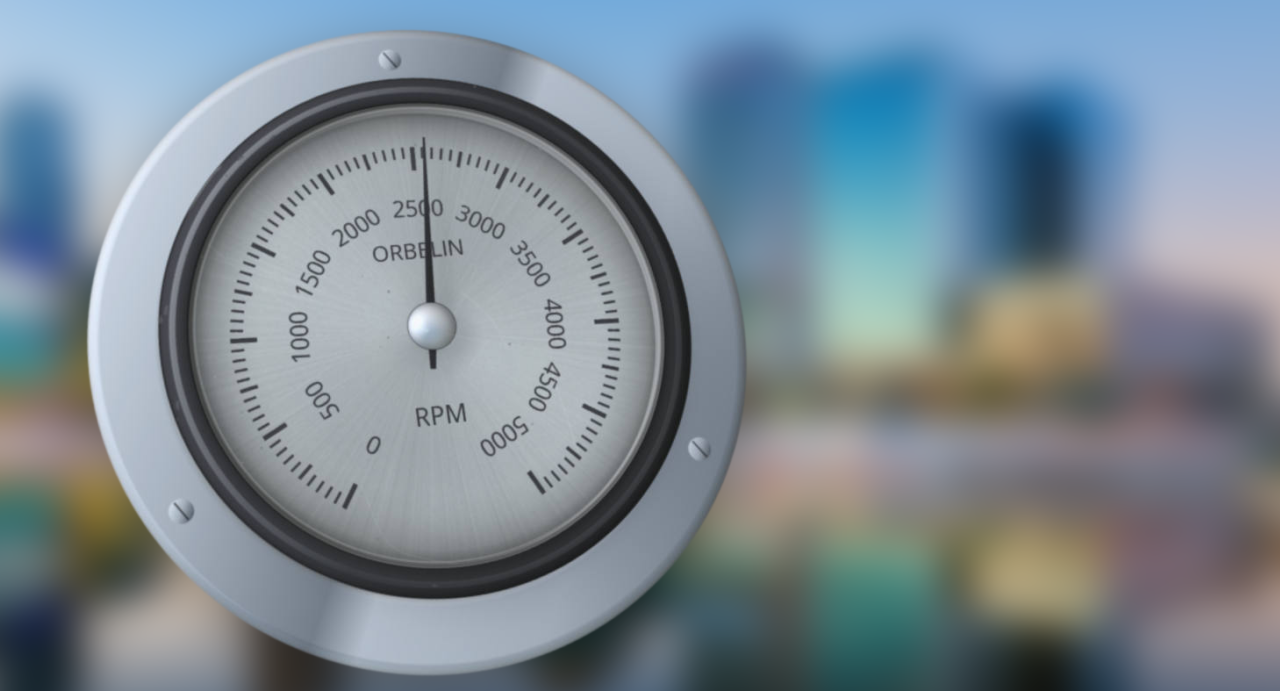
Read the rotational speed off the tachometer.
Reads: 2550 rpm
